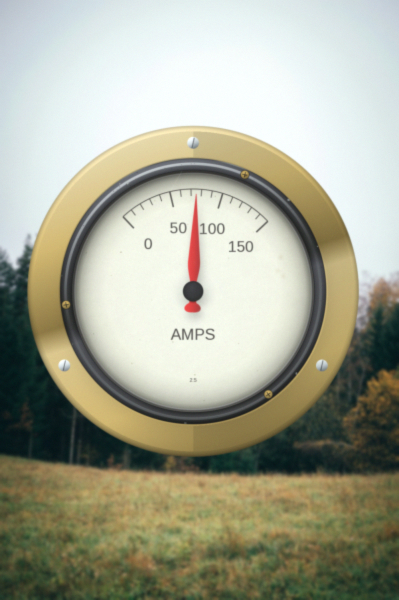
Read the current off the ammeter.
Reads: 75 A
